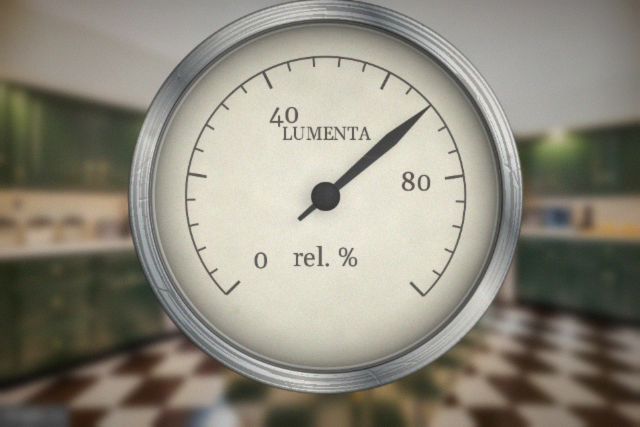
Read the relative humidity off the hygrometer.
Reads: 68 %
